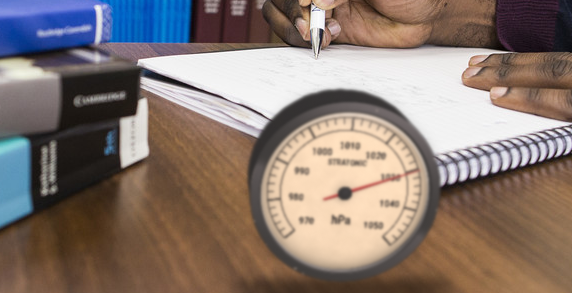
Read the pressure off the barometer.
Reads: 1030 hPa
